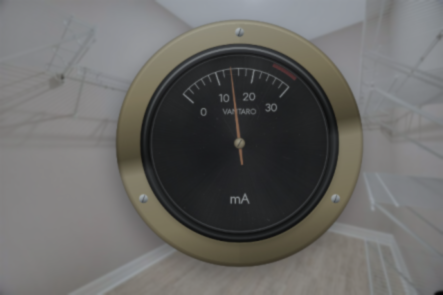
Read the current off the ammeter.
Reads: 14 mA
